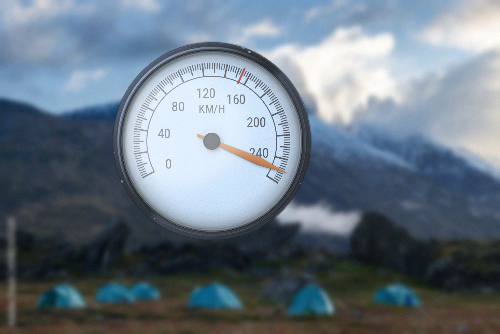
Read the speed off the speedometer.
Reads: 250 km/h
